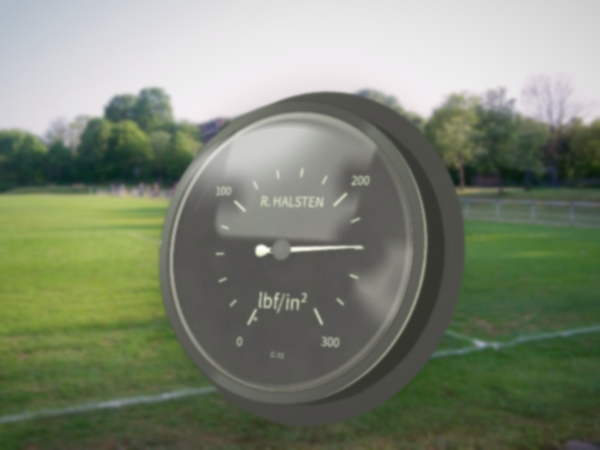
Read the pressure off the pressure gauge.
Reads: 240 psi
